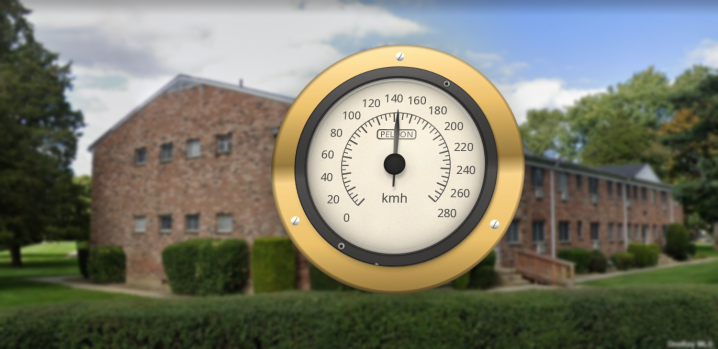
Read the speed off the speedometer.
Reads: 145 km/h
